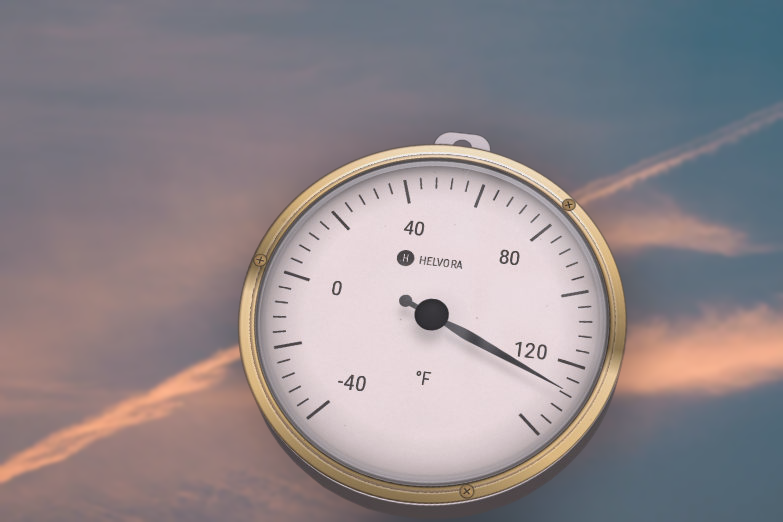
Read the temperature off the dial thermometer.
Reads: 128 °F
